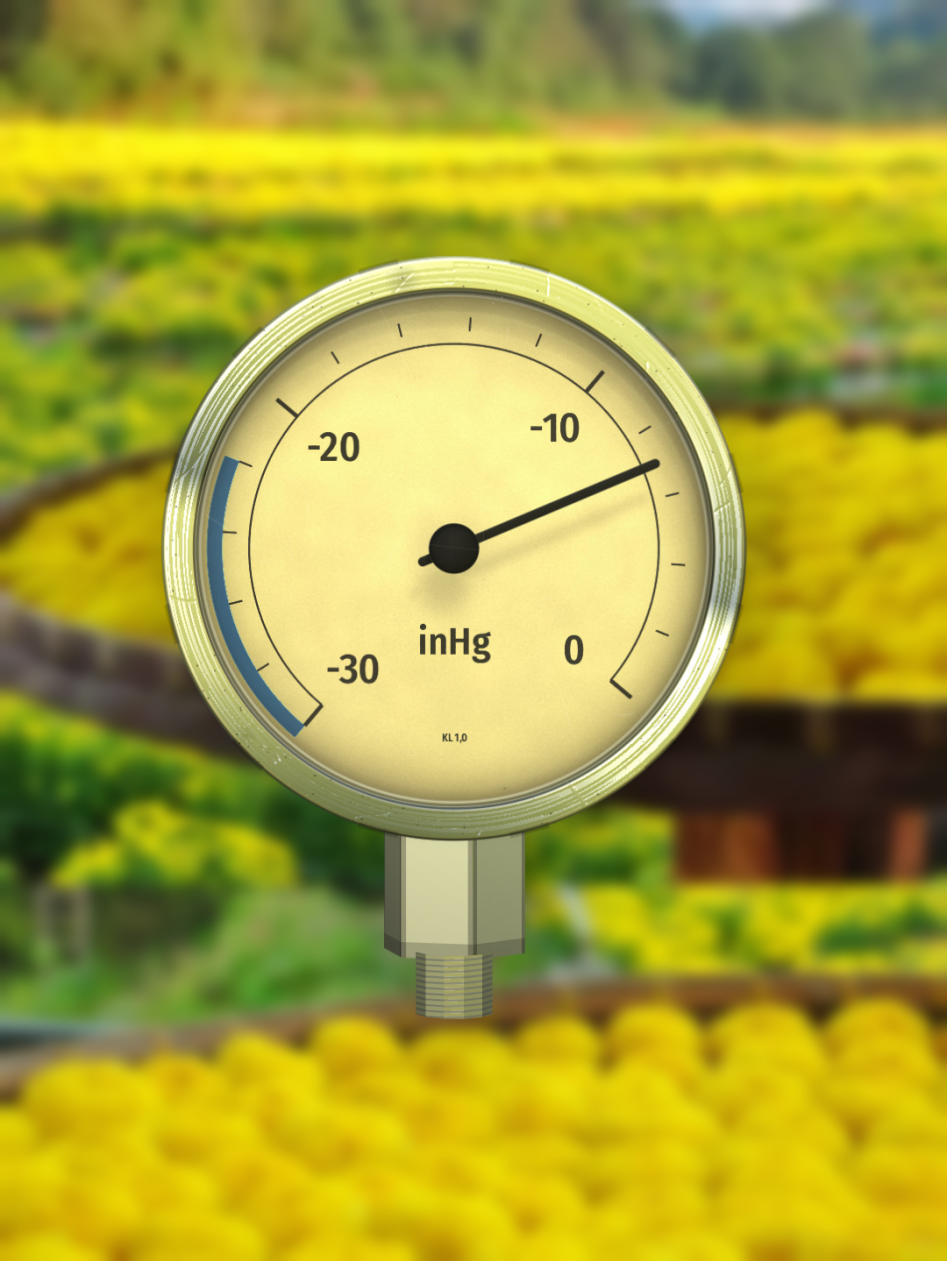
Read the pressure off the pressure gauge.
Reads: -7 inHg
